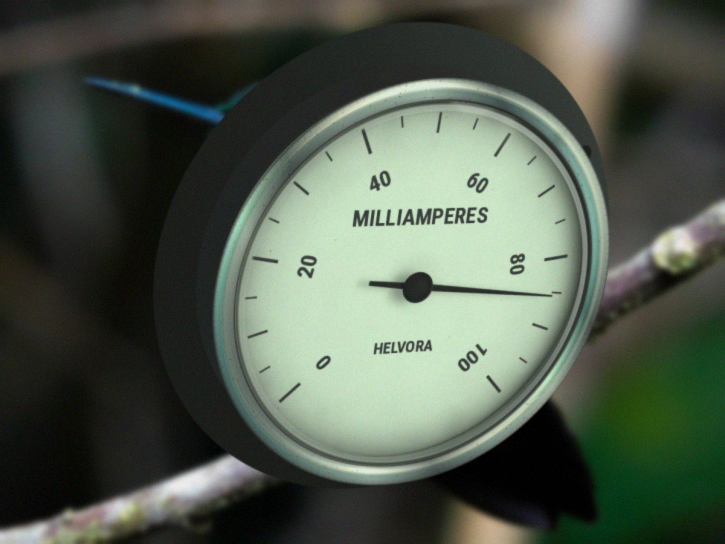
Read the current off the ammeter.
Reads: 85 mA
